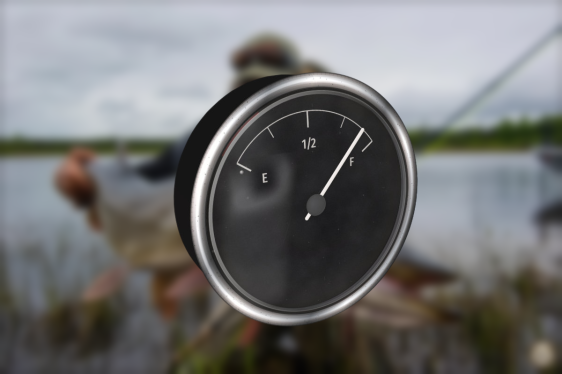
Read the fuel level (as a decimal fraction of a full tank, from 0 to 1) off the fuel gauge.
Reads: 0.875
